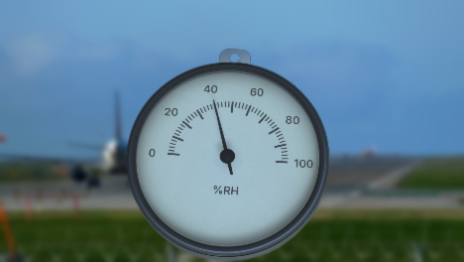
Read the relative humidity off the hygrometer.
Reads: 40 %
